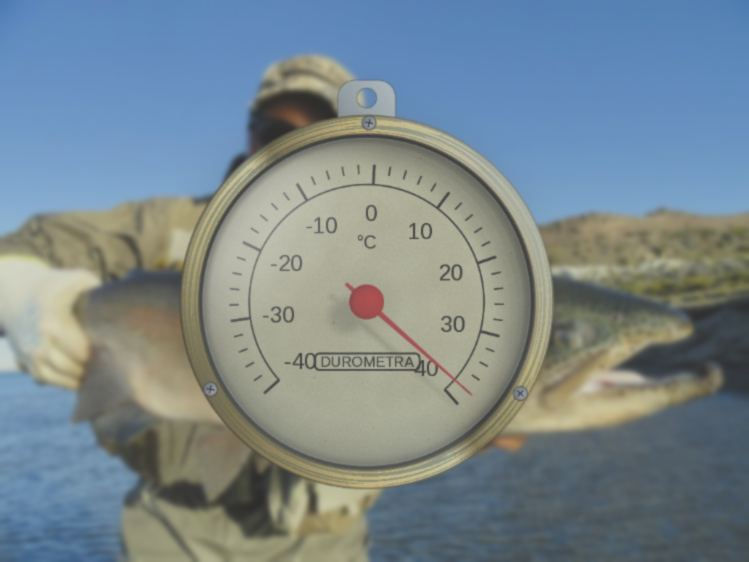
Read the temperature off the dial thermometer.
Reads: 38 °C
